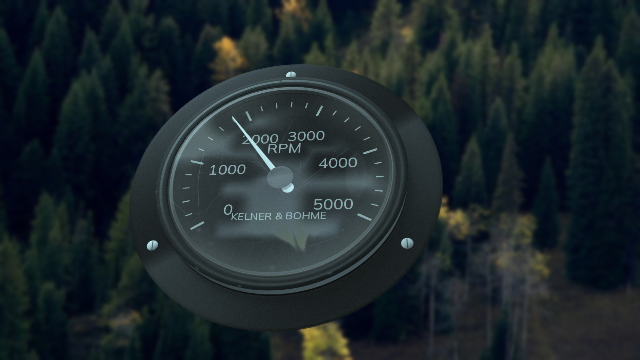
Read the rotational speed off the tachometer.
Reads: 1800 rpm
